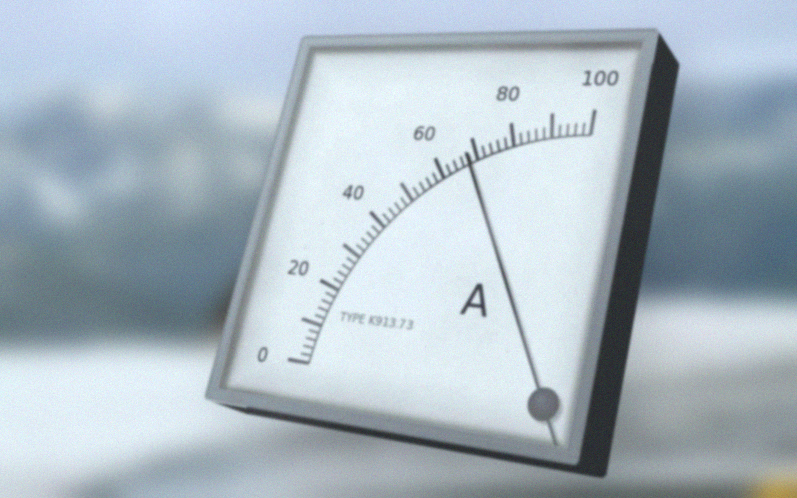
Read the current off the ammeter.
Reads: 68 A
